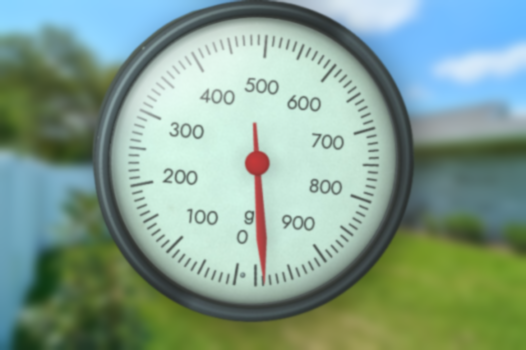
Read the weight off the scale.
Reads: 990 g
